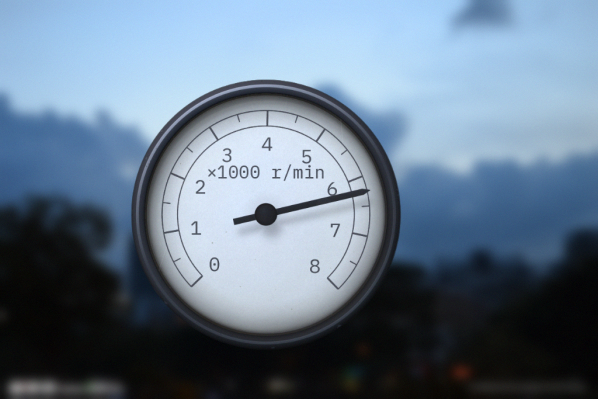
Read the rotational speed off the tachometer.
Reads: 6250 rpm
